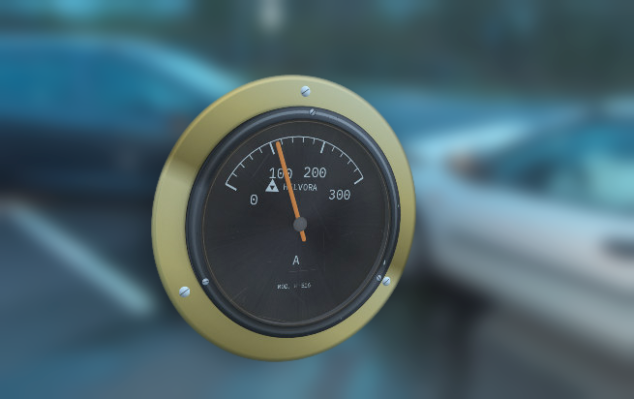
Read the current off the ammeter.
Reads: 110 A
